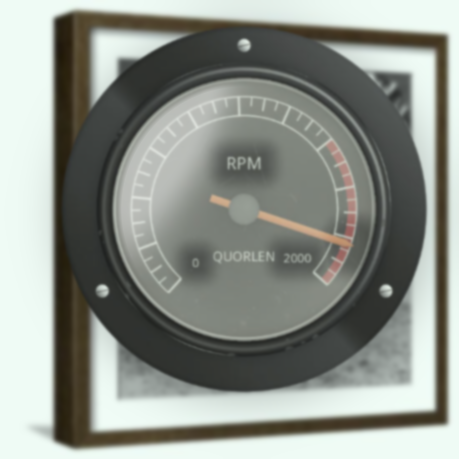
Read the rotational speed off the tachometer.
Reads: 1825 rpm
